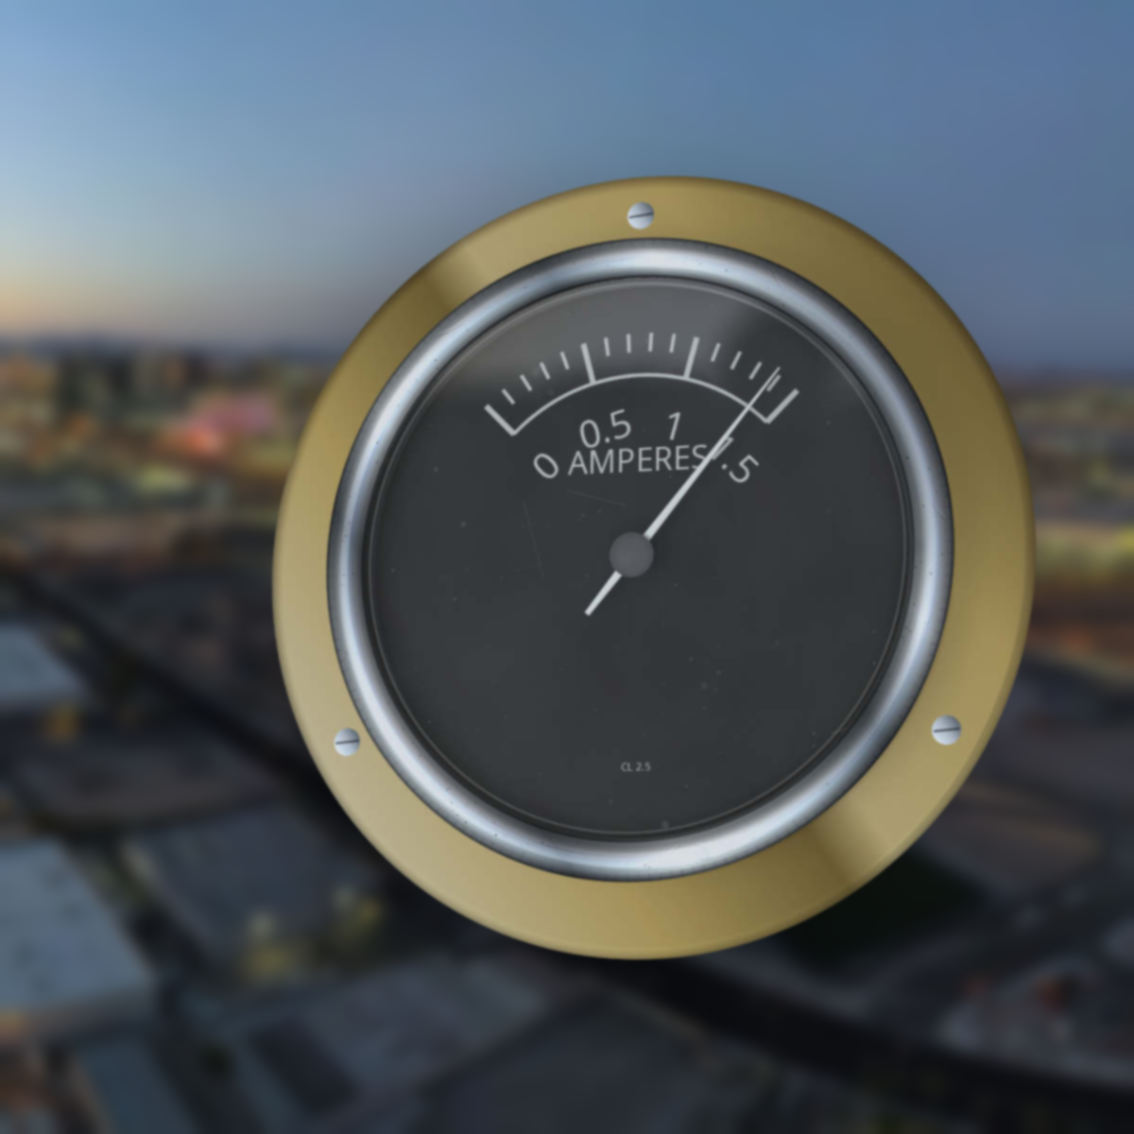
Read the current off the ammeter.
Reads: 1.4 A
